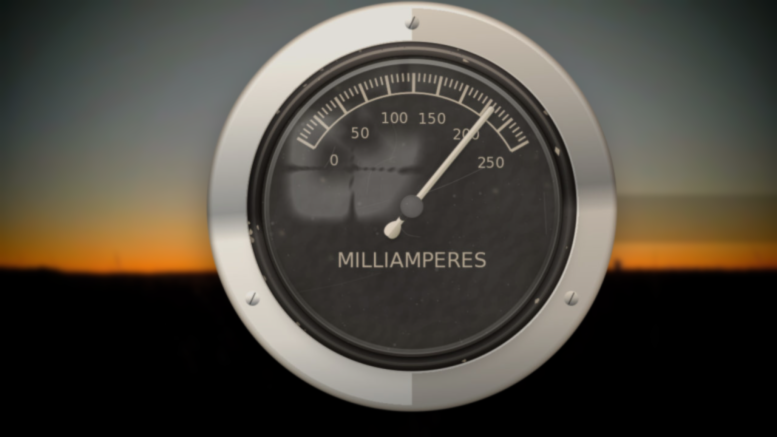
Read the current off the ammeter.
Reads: 205 mA
